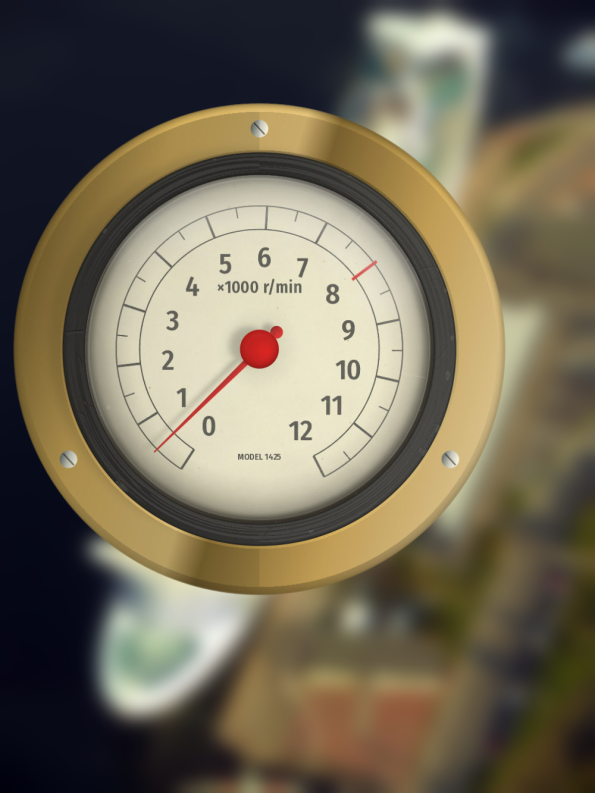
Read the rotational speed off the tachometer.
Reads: 500 rpm
